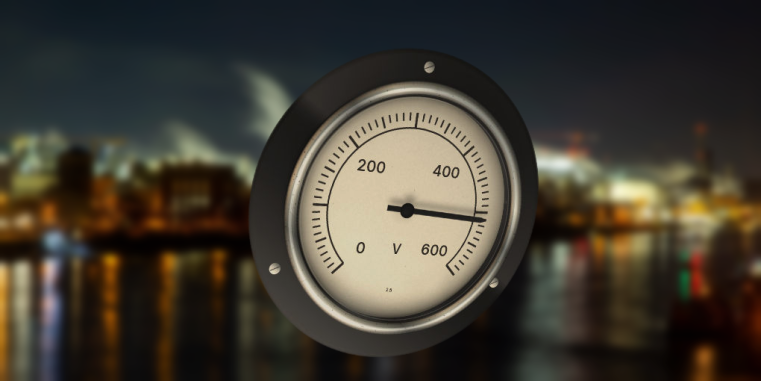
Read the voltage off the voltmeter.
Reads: 510 V
